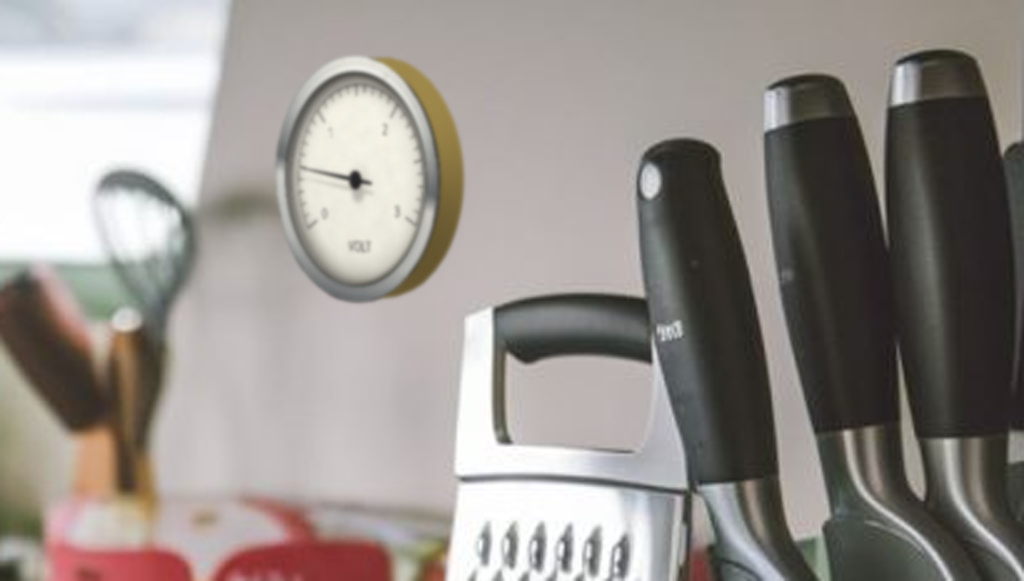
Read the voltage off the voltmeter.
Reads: 0.5 V
